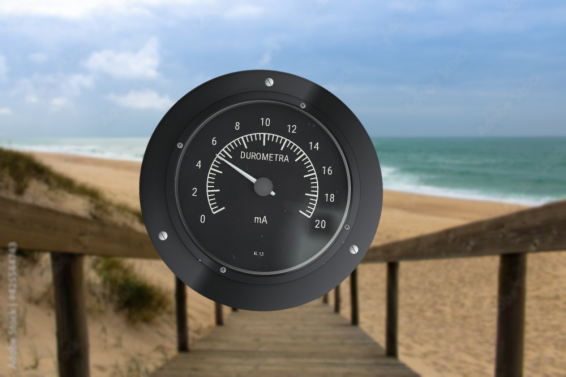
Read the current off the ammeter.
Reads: 5.2 mA
